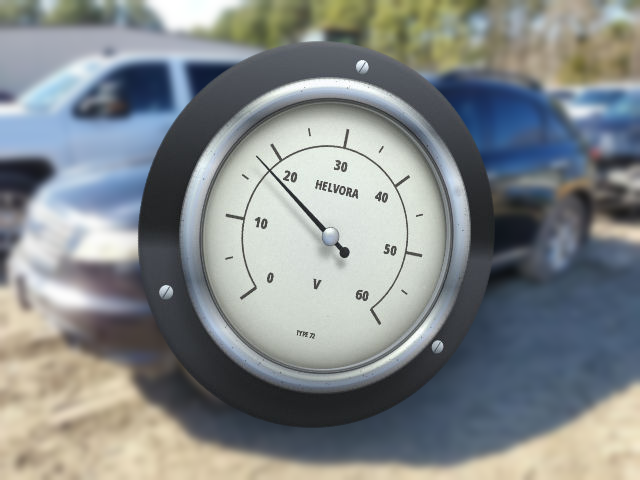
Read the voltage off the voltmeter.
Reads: 17.5 V
